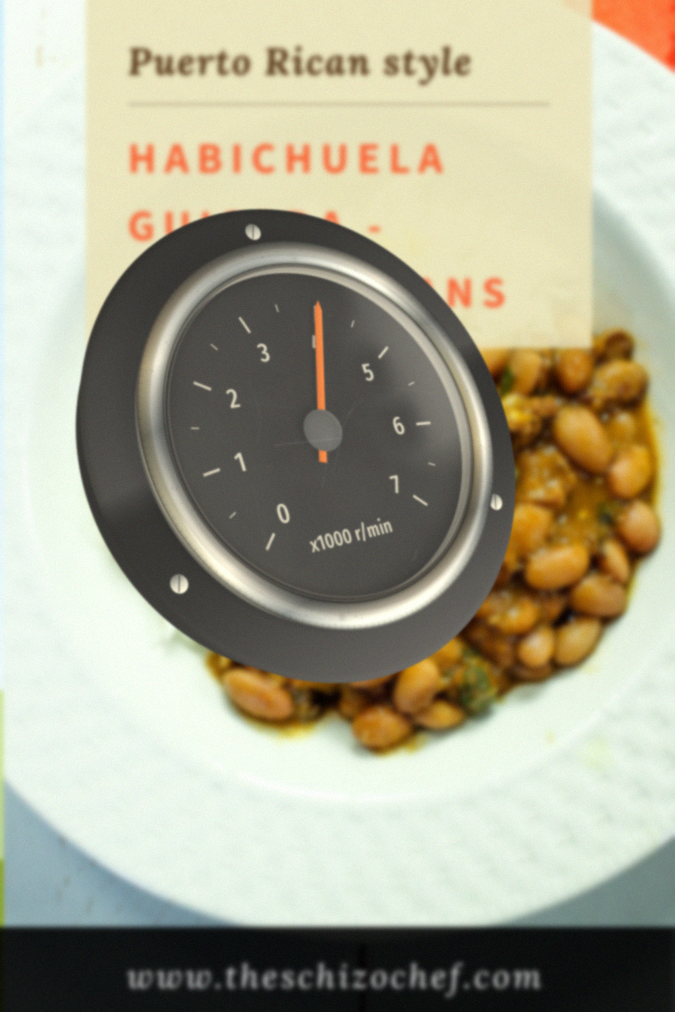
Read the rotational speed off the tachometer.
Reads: 4000 rpm
